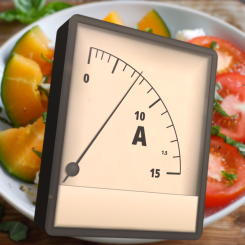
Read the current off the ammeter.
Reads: 7.5 A
